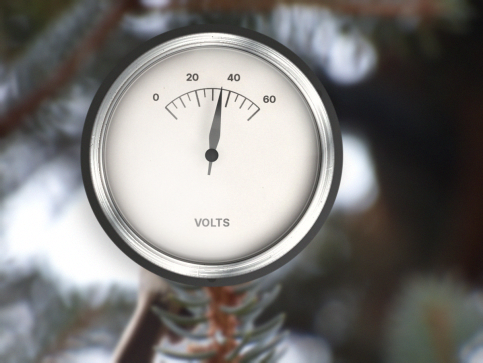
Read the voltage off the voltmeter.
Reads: 35 V
